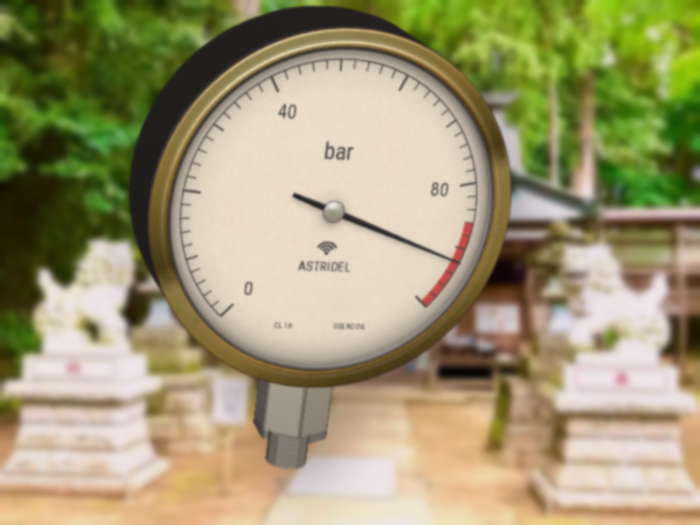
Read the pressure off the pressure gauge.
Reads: 92 bar
